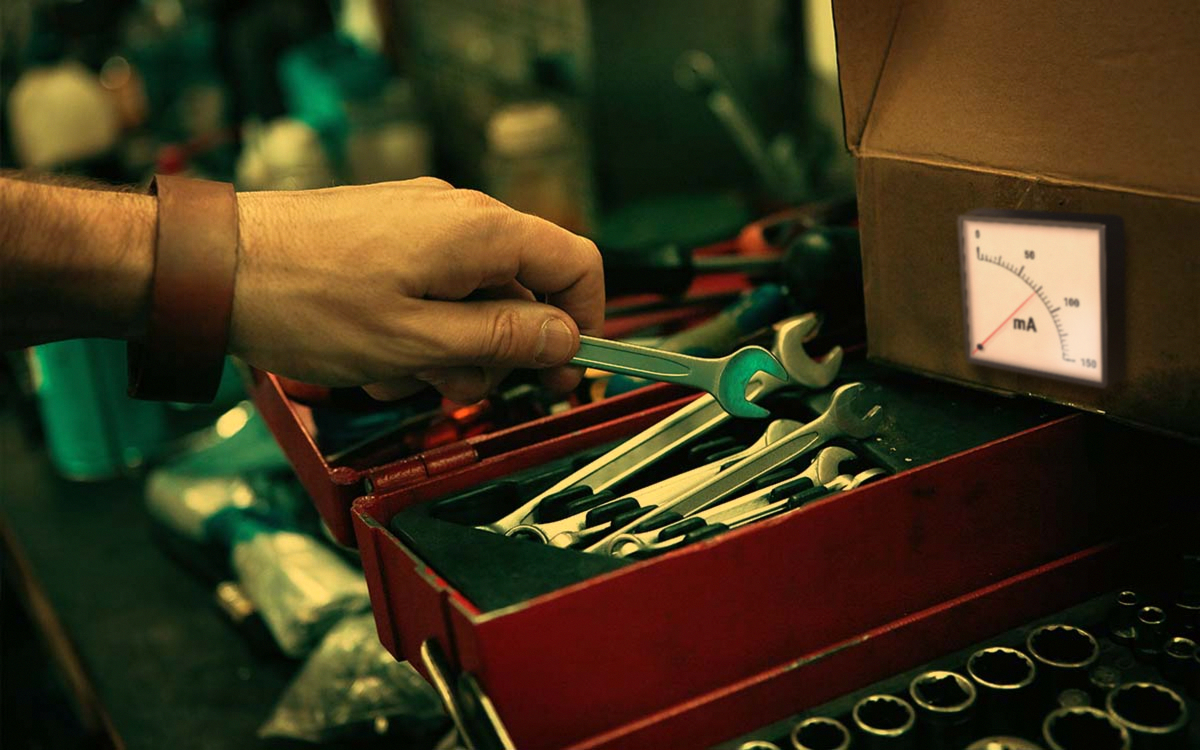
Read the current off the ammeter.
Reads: 75 mA
